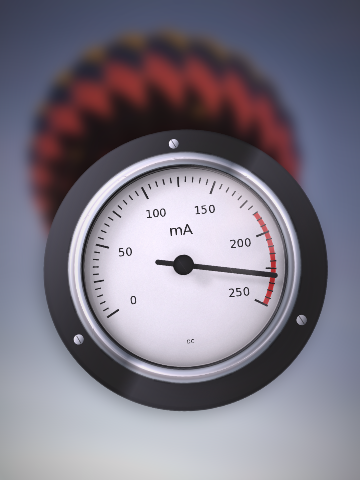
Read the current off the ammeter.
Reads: 230 mA
